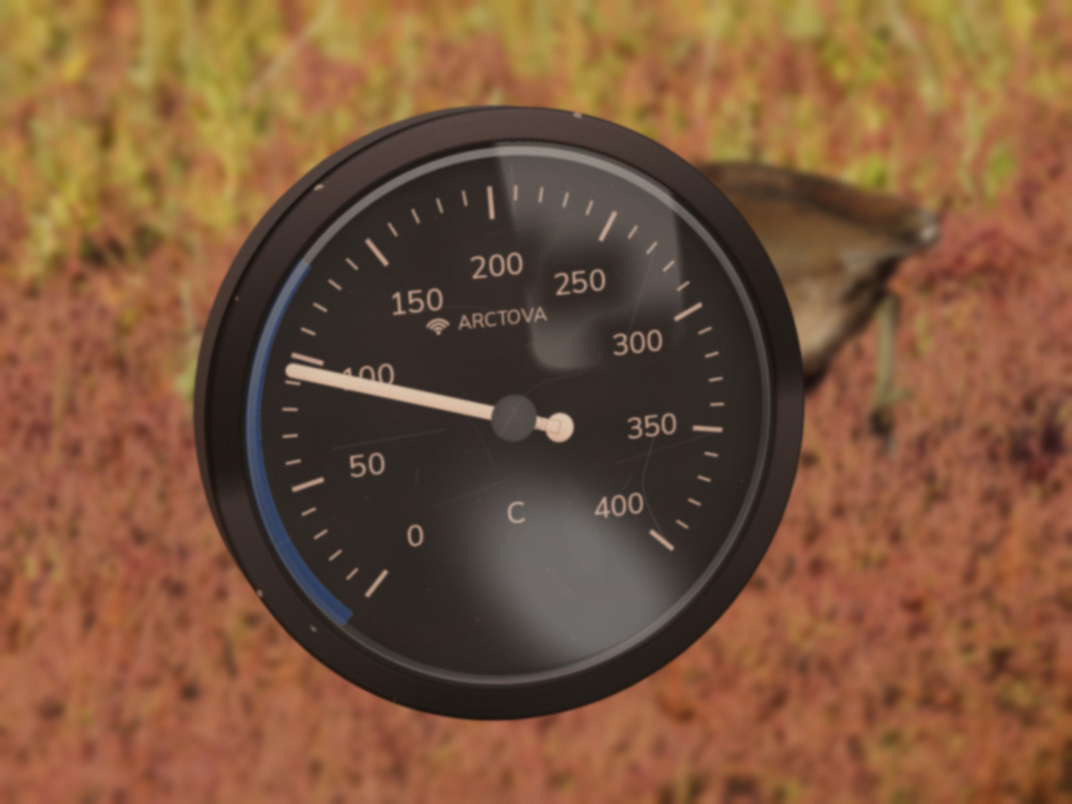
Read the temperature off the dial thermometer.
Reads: 95 °C
